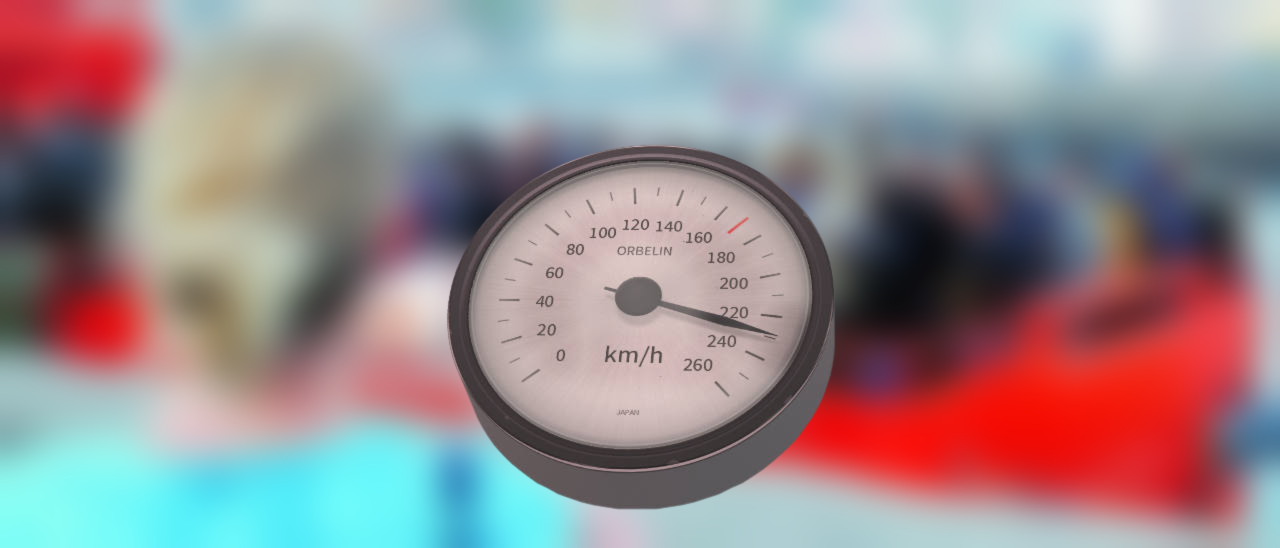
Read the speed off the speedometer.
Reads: 230 km/h
